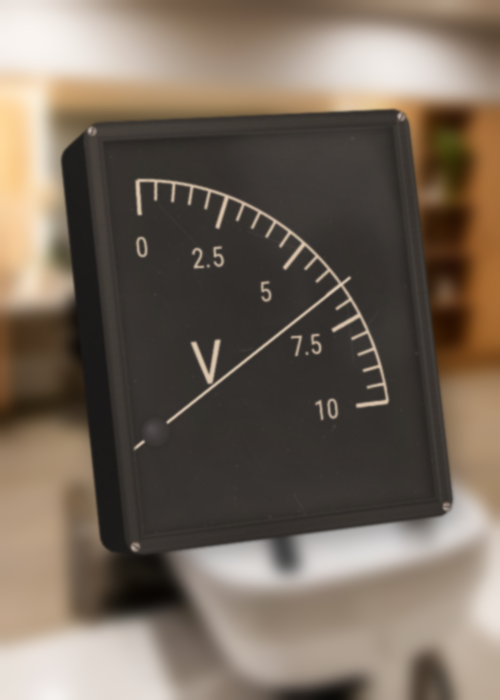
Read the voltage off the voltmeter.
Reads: 6.5 V
